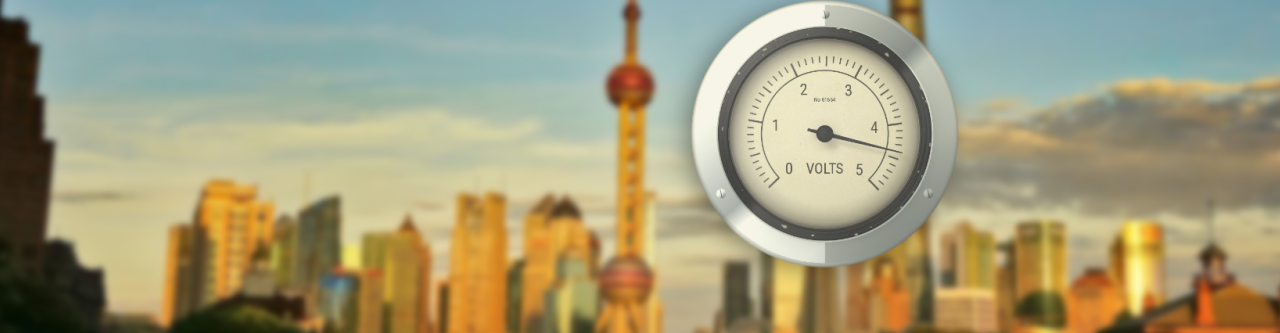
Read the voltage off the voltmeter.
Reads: 4.4 V
